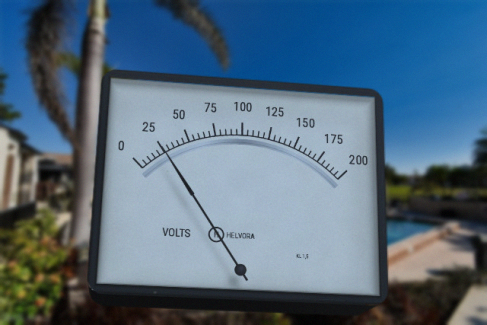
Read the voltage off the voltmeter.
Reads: 25 V
